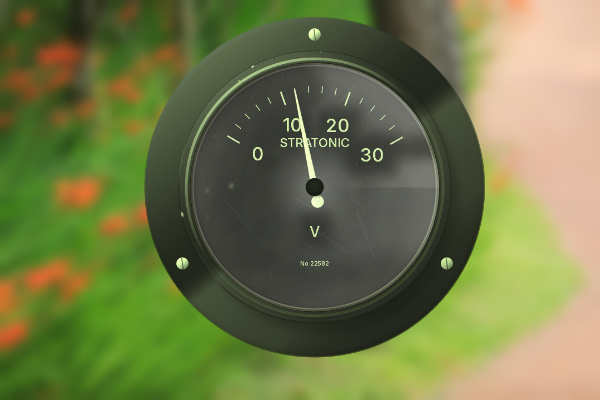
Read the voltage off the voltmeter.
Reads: 12 V
